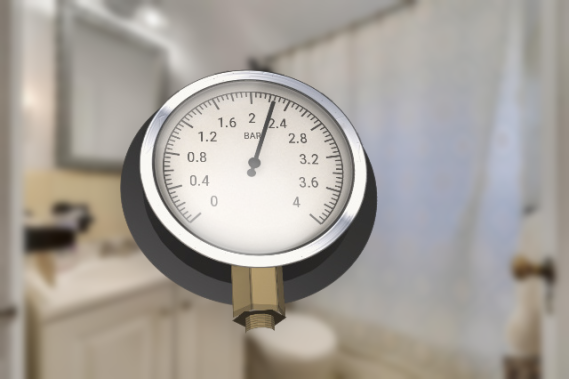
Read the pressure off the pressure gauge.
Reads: 2.25 bar
